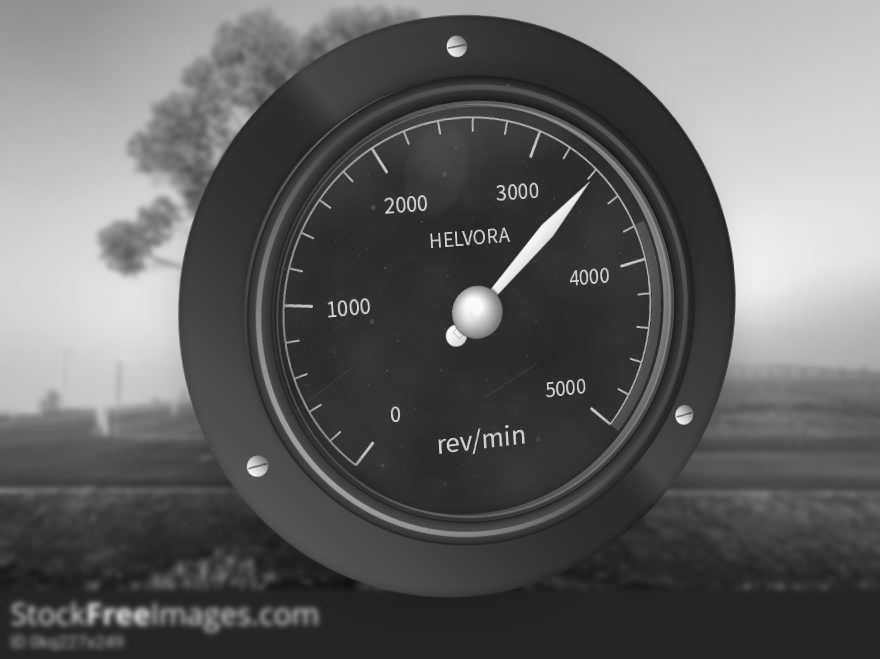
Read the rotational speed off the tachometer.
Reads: 3400 rpm
